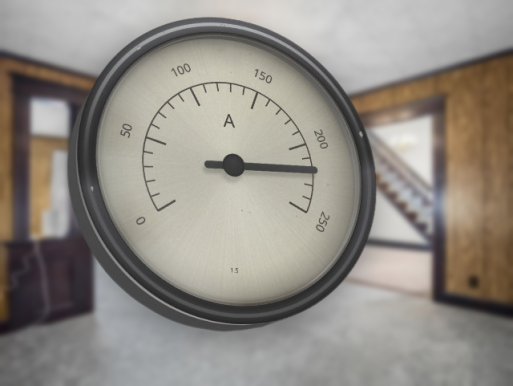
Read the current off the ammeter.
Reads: 220 A
